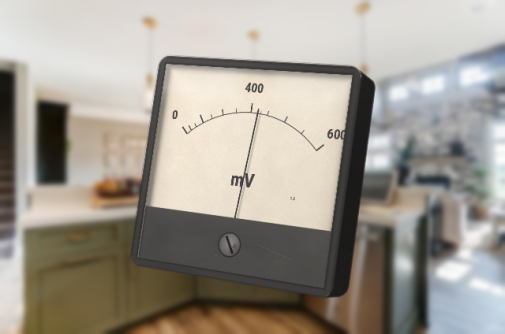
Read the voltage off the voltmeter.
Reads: 425 mV
